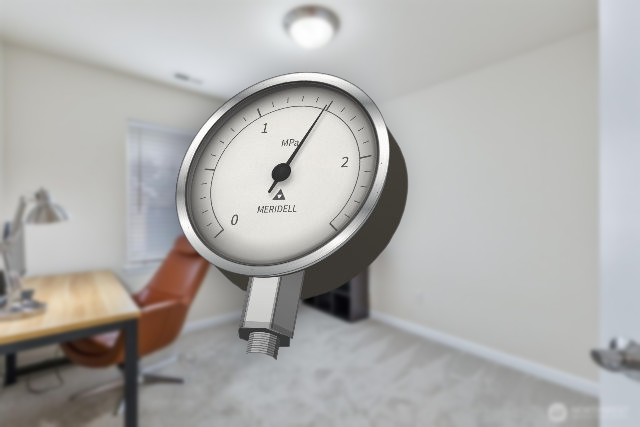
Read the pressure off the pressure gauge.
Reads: 1.5 MPa
